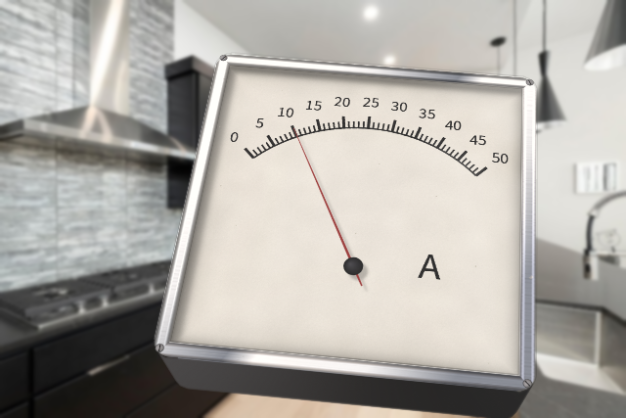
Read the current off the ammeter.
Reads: 10 A
